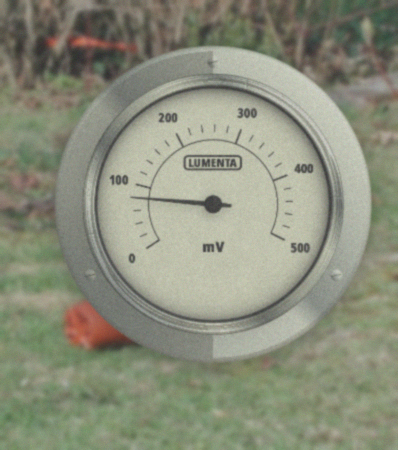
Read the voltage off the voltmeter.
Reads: 80 mV
